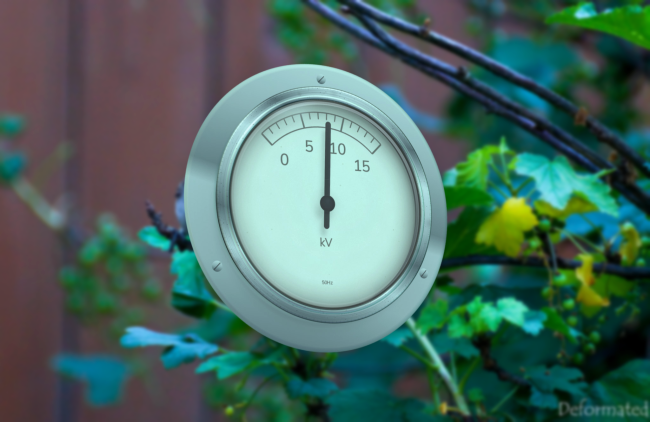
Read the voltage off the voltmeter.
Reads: 8 kV
